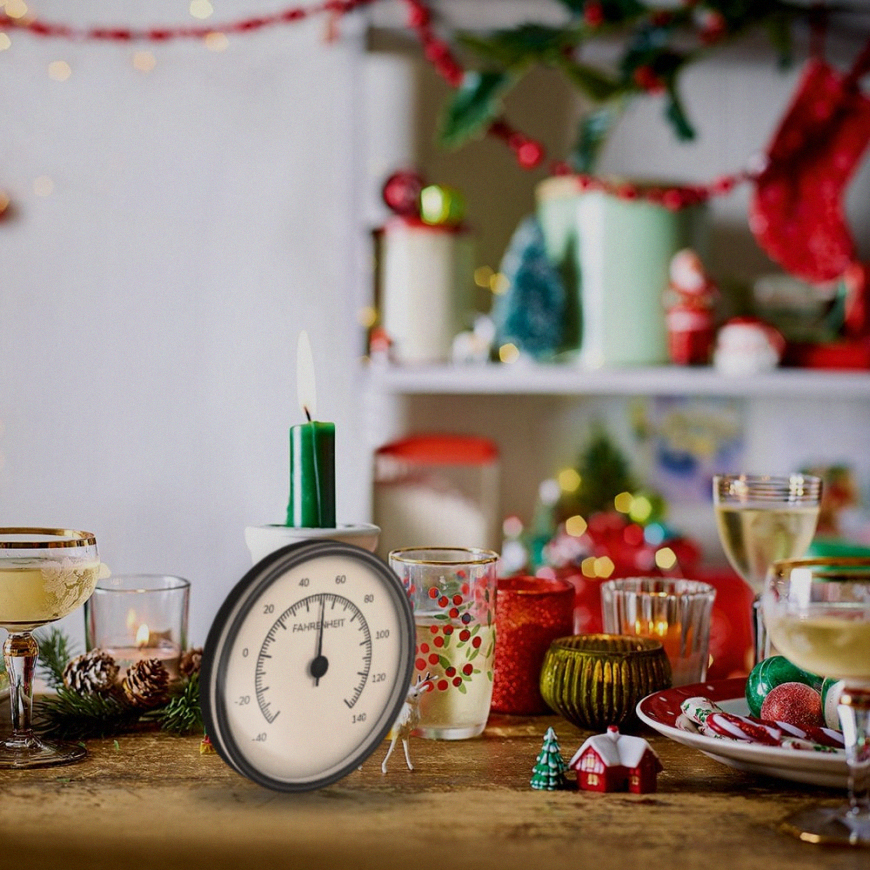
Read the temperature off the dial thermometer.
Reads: 50 °F
